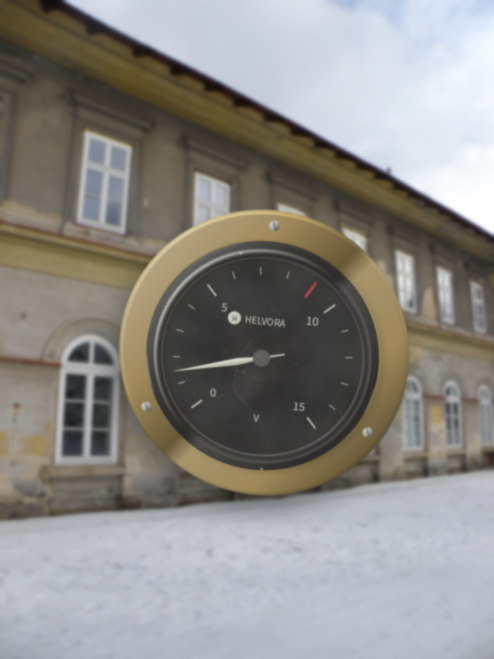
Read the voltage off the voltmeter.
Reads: 1.5 V
